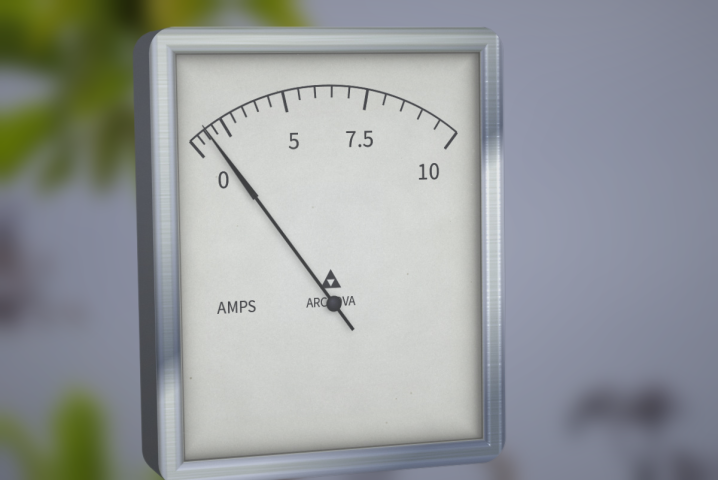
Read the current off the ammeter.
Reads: 1.5 A
